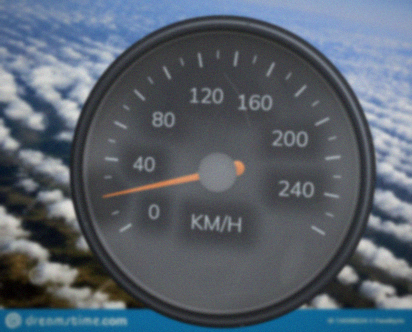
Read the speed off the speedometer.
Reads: 20 km/h
